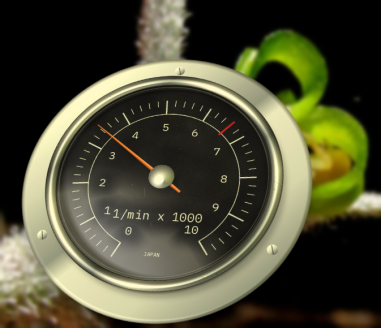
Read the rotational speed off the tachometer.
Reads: 3400 rpm
